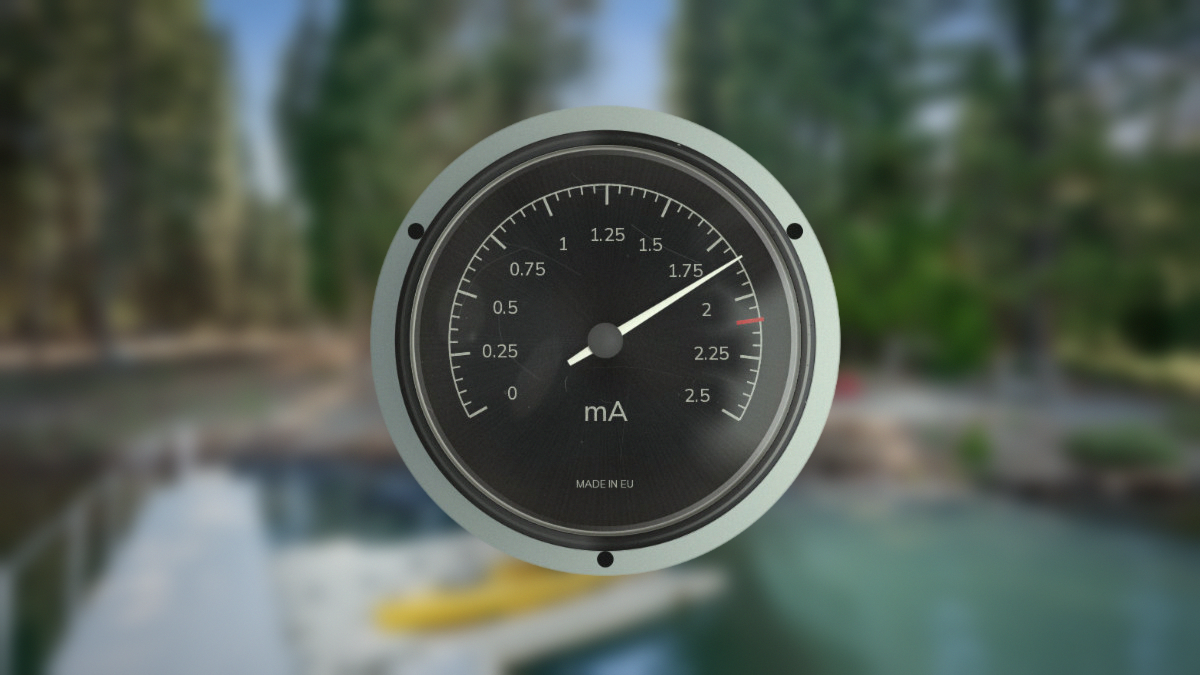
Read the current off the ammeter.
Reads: 1.85 mA
